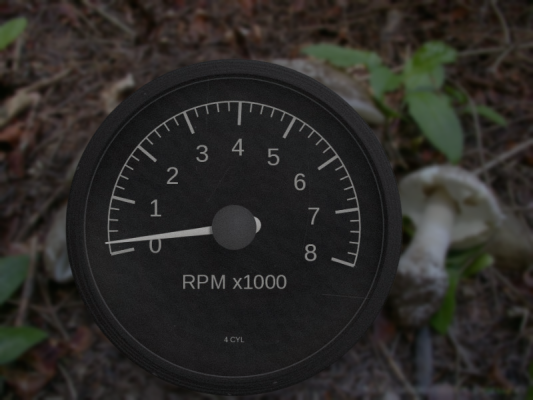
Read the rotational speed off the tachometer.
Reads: 200 rpm
